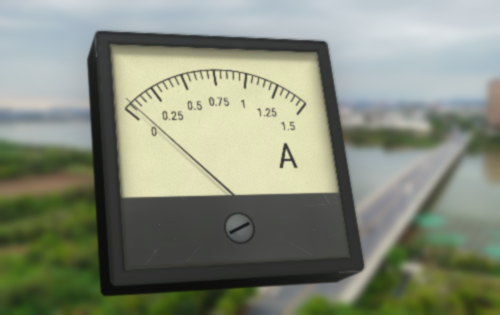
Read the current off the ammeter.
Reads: 0.05 A
